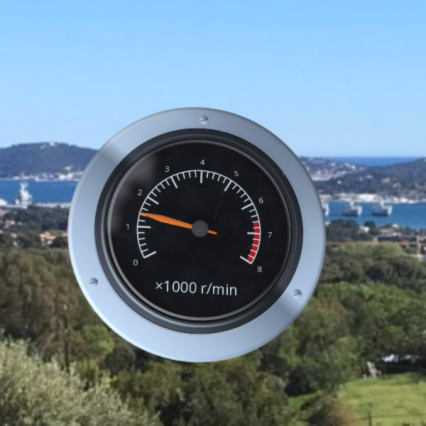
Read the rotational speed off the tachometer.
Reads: 1400 rpm
